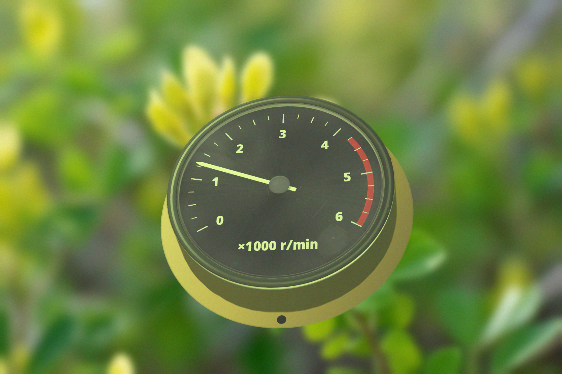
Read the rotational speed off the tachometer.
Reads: 1250 rpm
